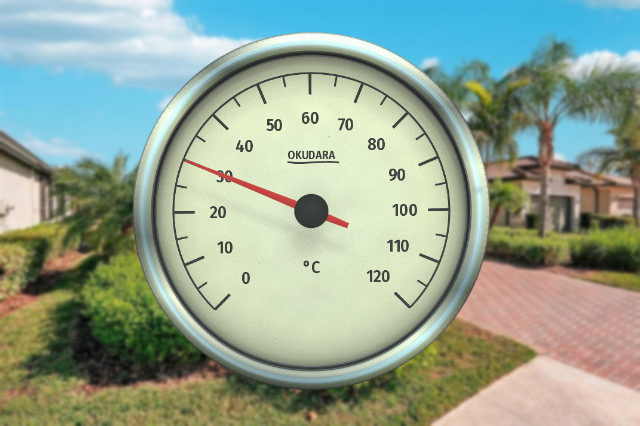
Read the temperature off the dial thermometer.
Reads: 30 °C
